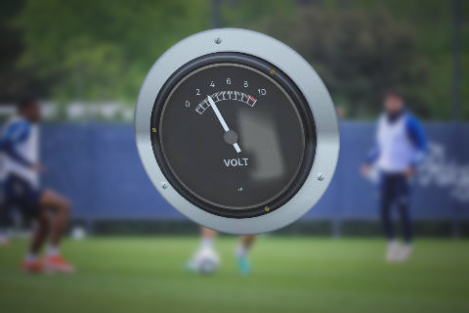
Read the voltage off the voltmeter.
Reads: 3 V
